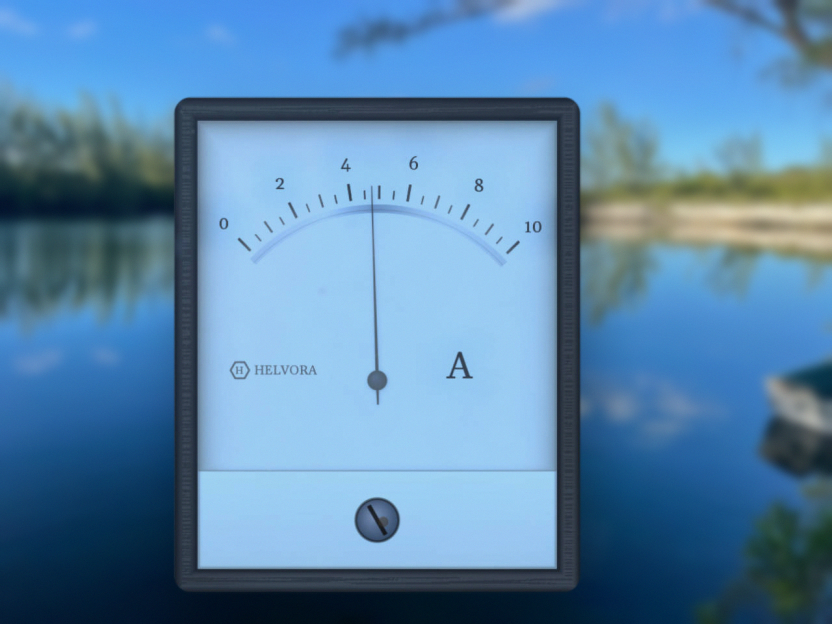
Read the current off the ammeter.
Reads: 4.75 A
